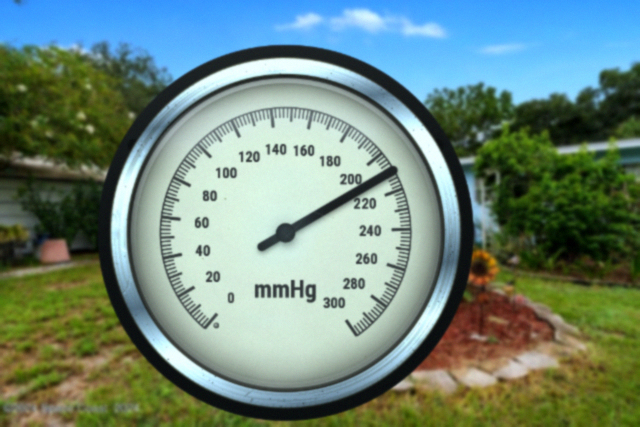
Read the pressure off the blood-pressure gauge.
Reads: 210 mmHg
